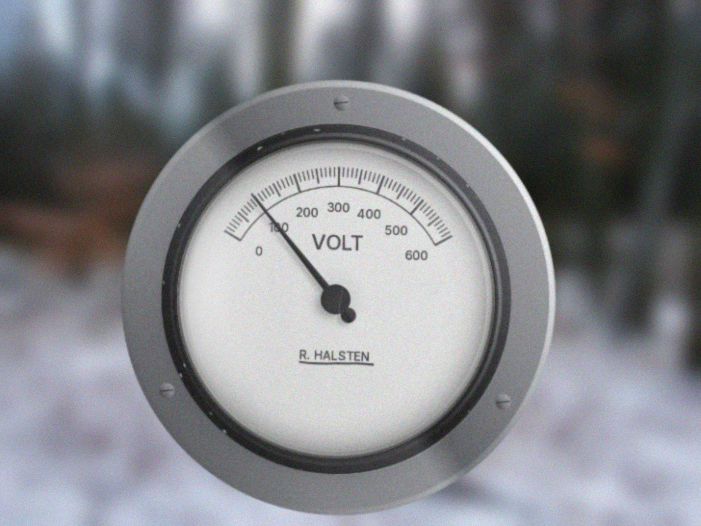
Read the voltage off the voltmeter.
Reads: 100 V
